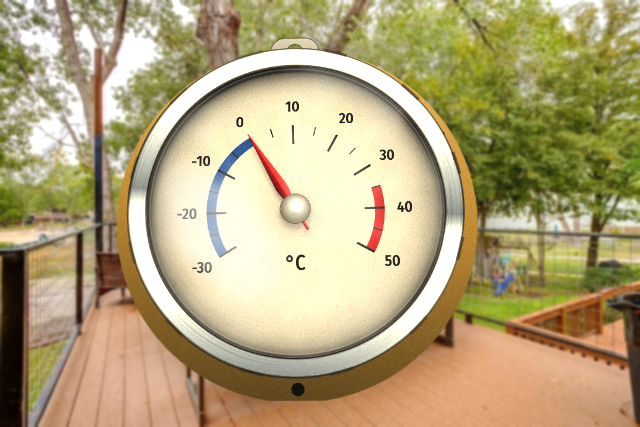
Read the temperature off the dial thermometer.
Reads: 0 °C
